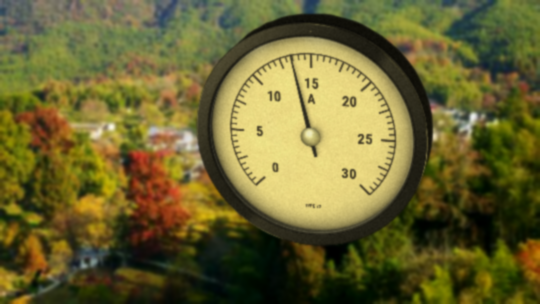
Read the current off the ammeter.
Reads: 13.5 A
